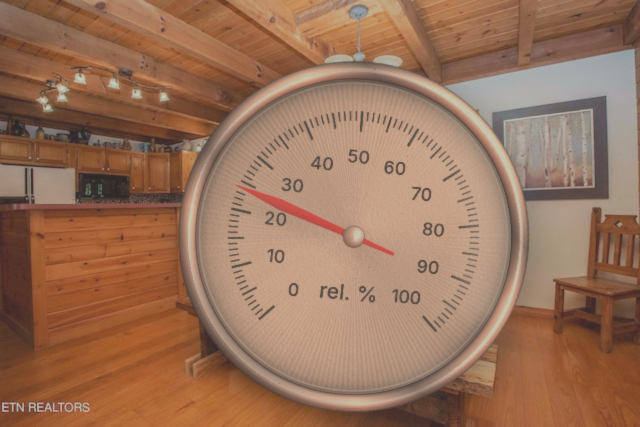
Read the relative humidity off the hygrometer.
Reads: 24 %
